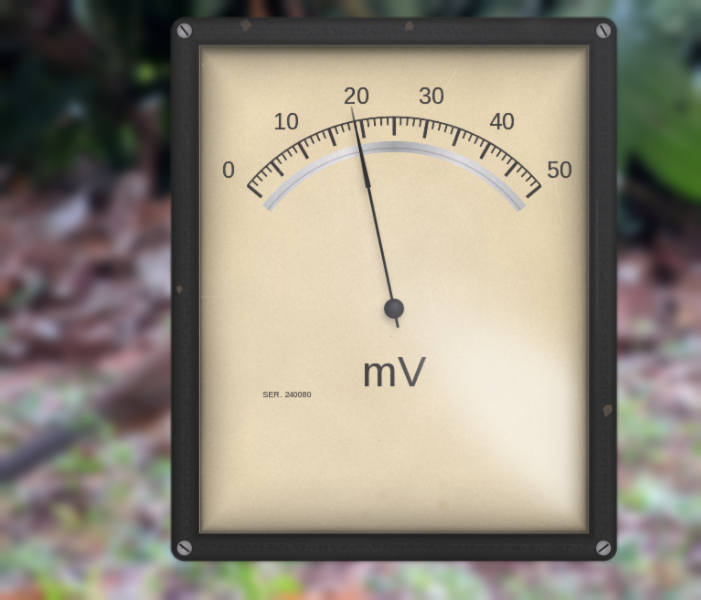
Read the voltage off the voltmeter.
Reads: 19 mV
